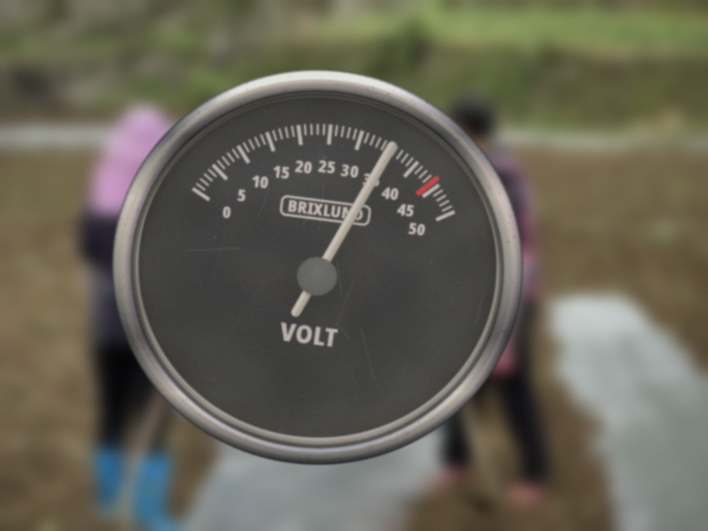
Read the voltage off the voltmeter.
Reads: 35 V
